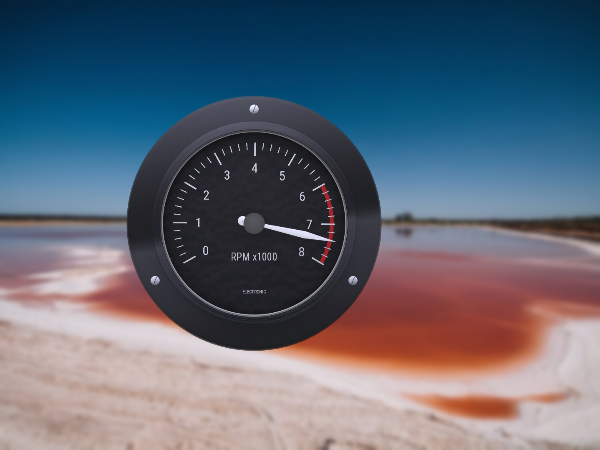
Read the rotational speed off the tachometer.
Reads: 7400 rpm
